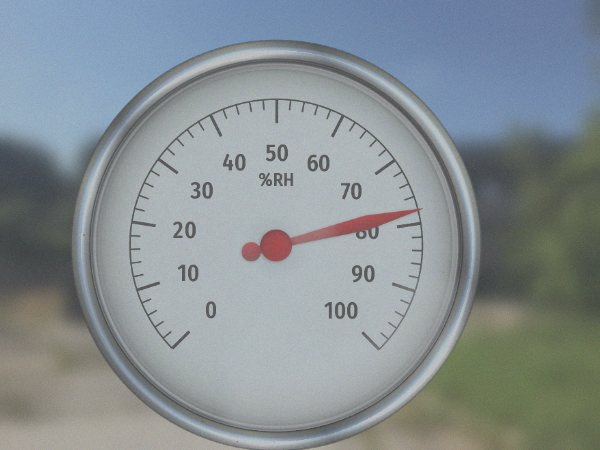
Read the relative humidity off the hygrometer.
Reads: 78 %
